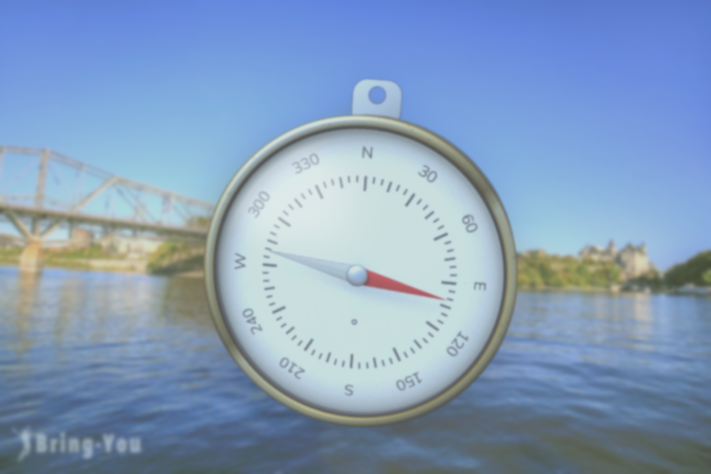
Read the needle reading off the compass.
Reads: 100 °
